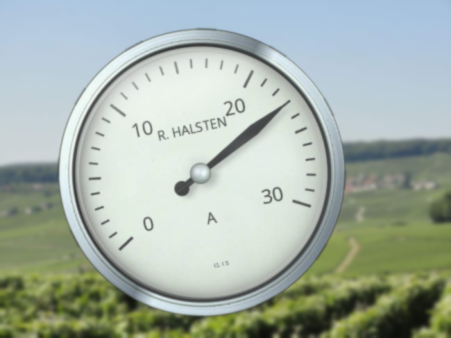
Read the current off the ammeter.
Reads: 23 A
